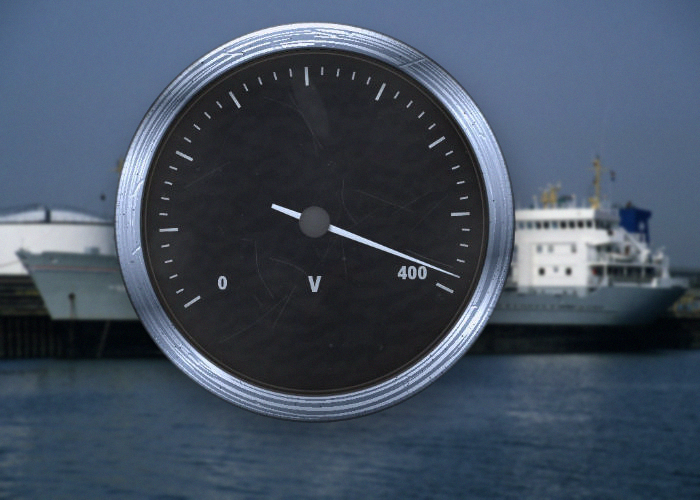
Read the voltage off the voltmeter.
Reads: 390 V
